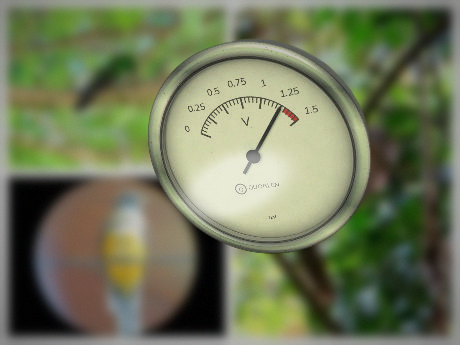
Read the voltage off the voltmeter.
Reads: 1.25 V
